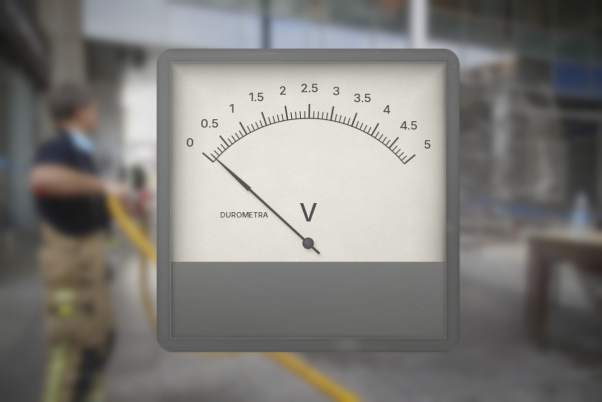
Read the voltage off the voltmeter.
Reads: 0.1 V
